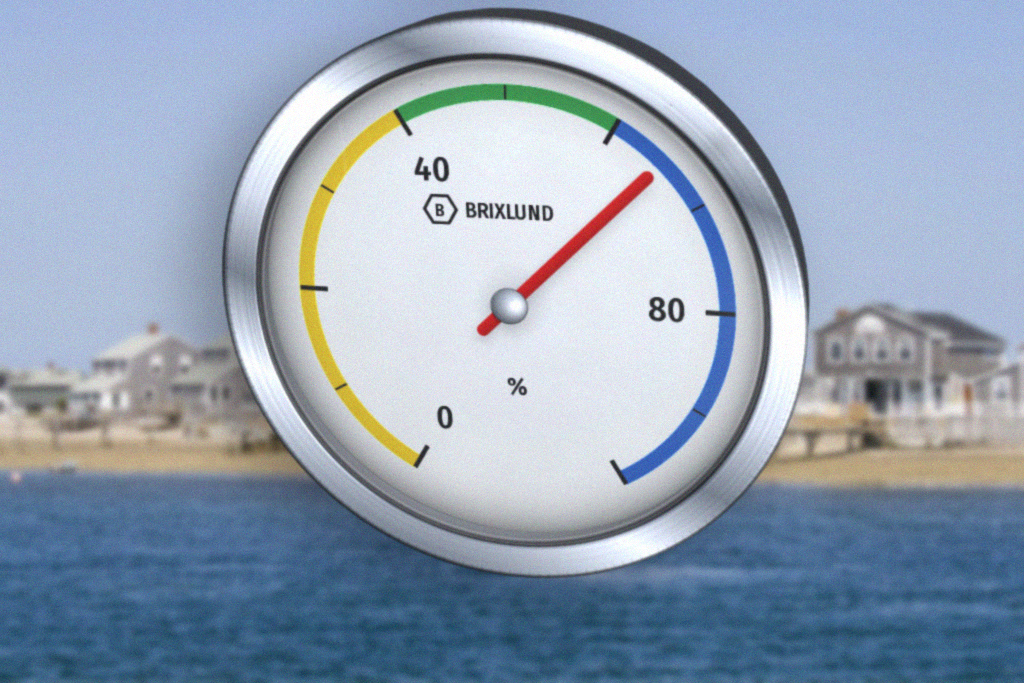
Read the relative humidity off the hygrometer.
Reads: 65 %
